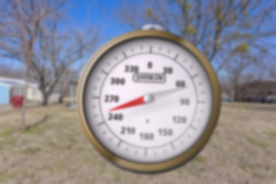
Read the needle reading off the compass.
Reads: 250 °
